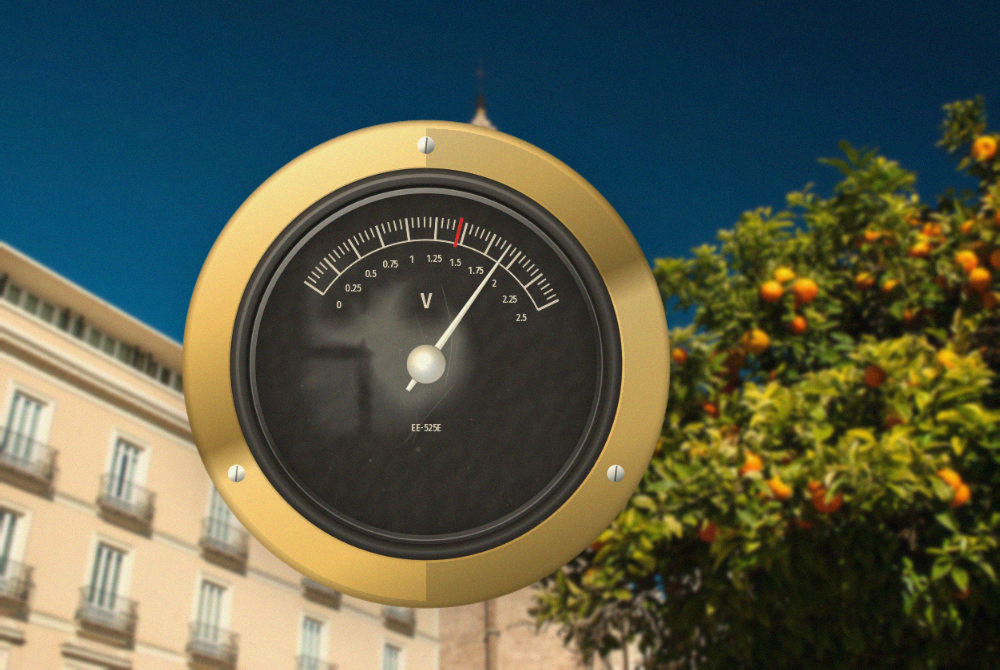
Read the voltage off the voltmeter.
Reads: 1.9 V
